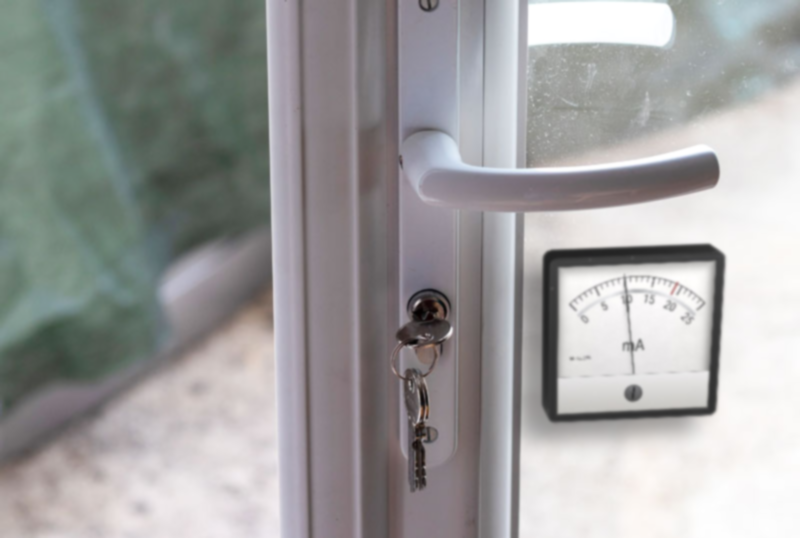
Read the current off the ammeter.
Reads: 10 mA
